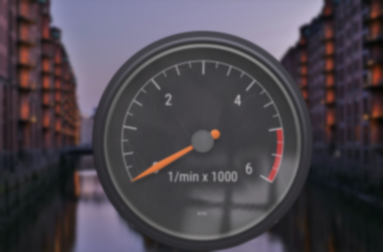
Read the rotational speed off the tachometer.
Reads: 0 rpm
